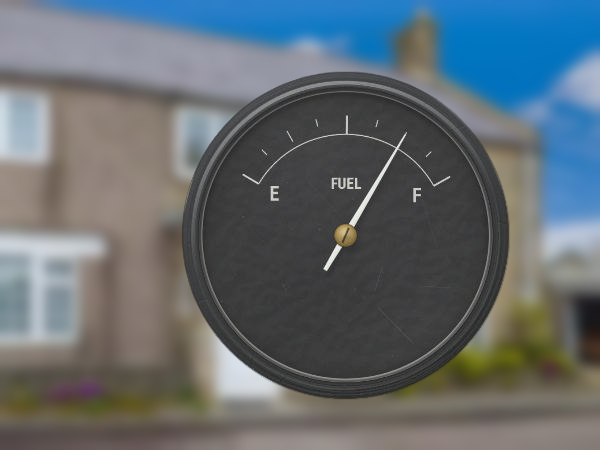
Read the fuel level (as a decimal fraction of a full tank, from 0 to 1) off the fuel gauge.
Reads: 0.75
